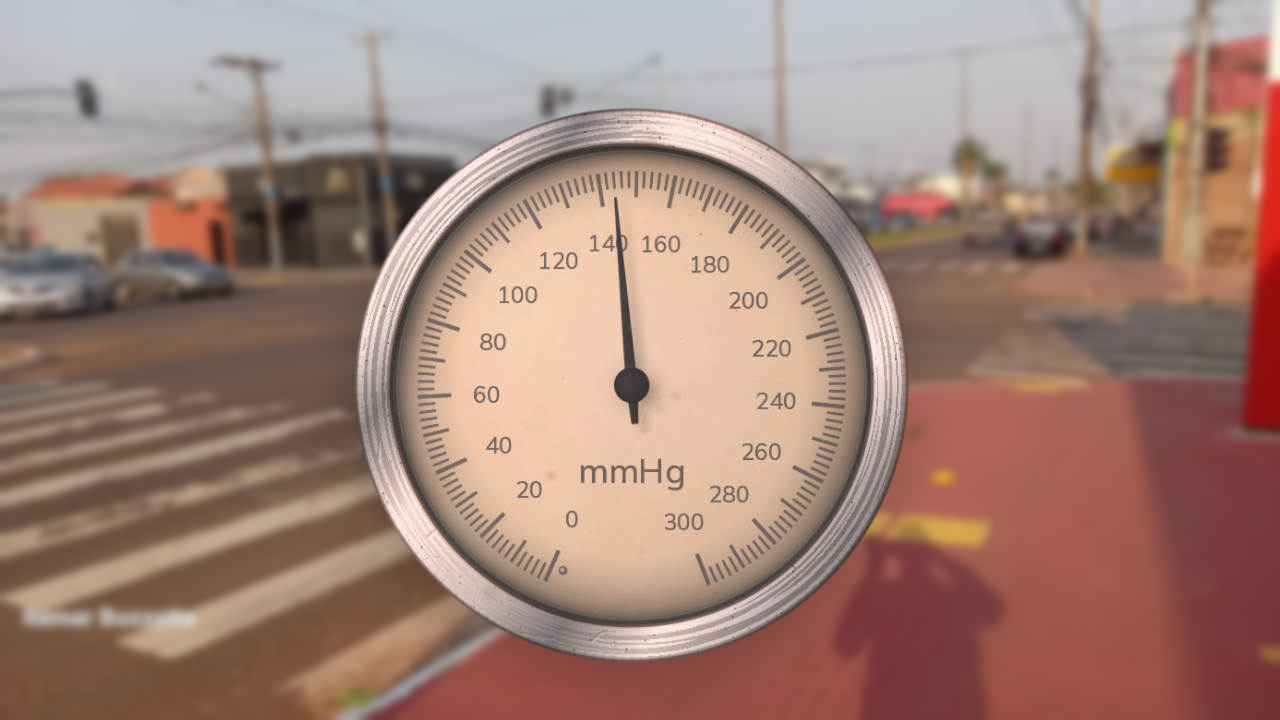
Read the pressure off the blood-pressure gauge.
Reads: 144 mmHg
